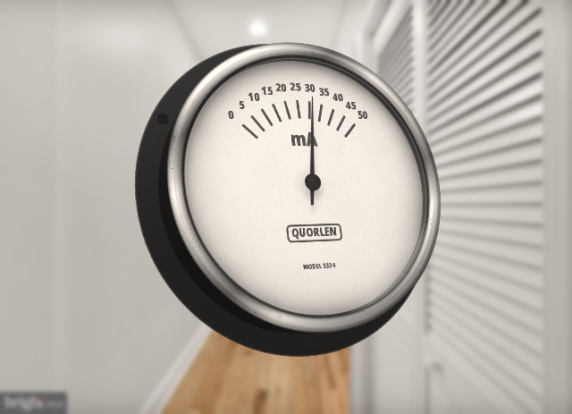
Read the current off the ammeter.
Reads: 30 mA
